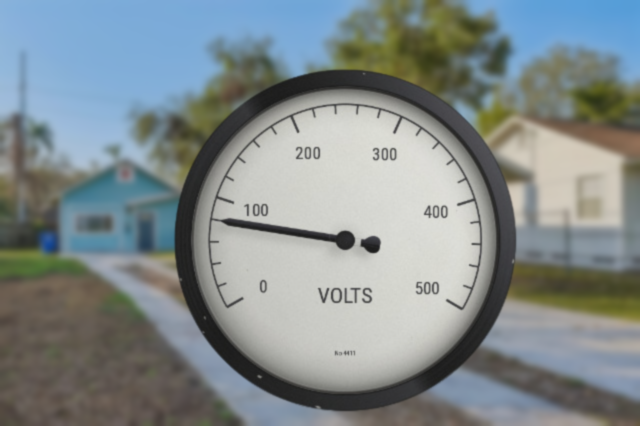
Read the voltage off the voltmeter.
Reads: 80 V
